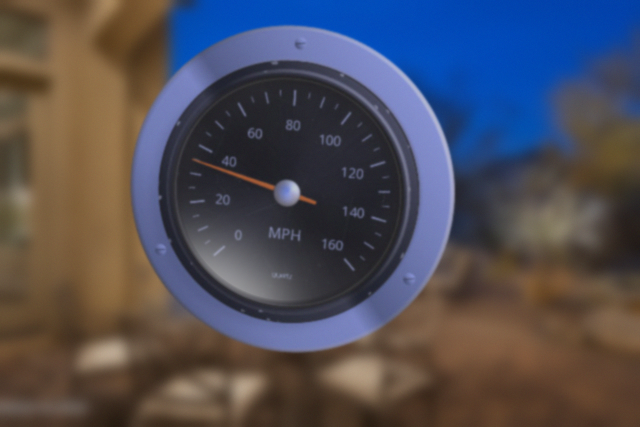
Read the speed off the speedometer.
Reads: 35 mph
